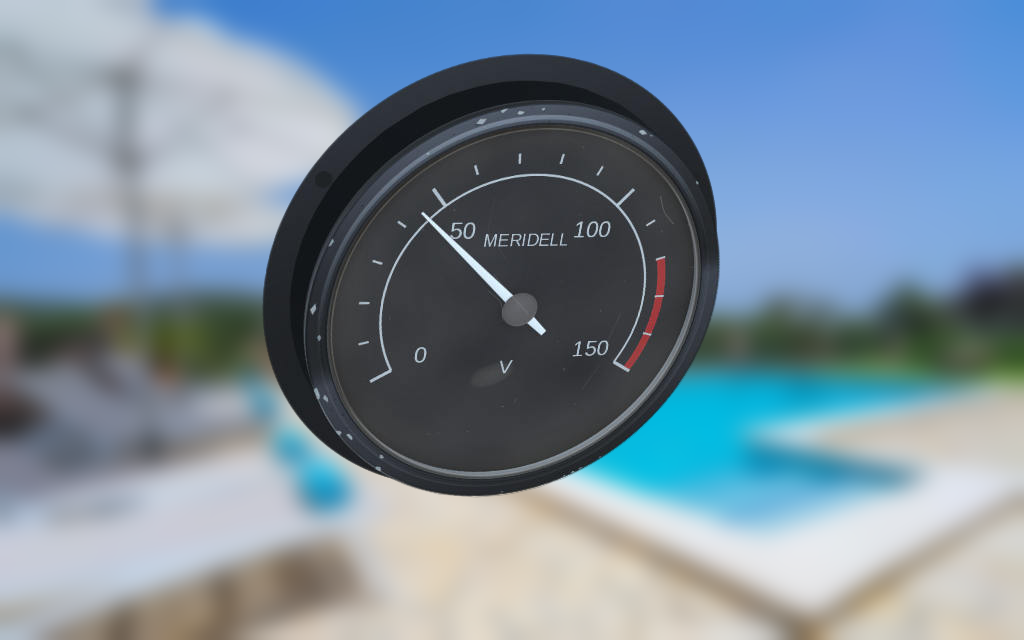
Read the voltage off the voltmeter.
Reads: 45 V
